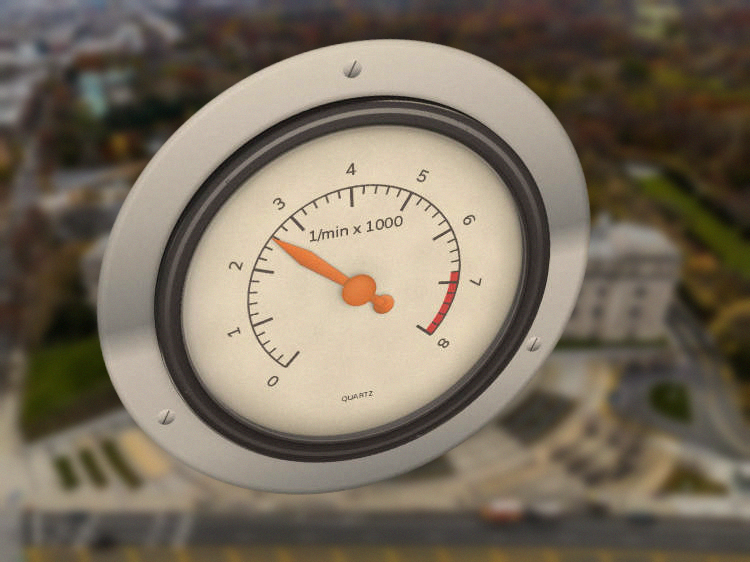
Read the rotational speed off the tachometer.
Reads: 2600 rpm
